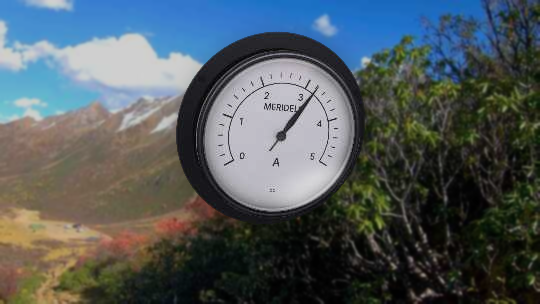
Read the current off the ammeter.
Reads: 3.2 A
